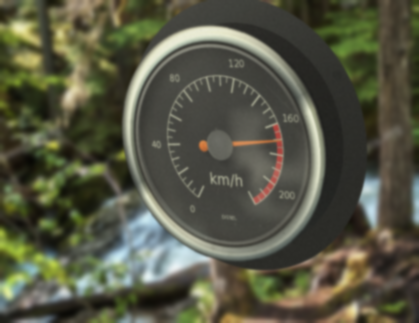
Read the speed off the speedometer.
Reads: 170 km/h
